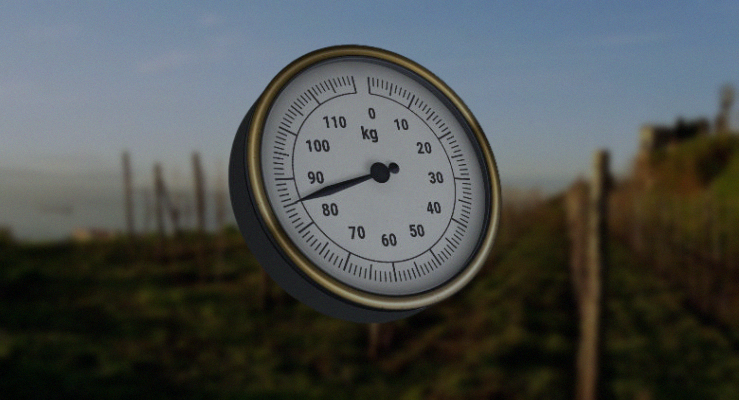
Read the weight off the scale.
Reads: 85 kg
